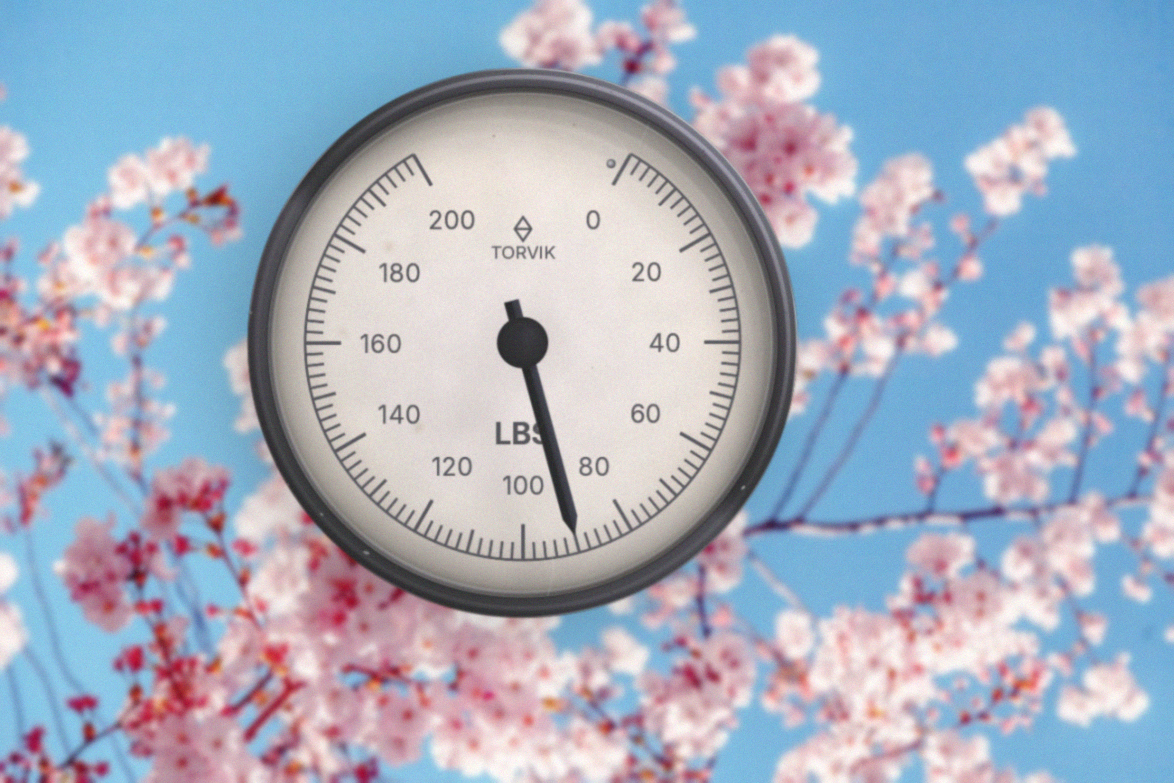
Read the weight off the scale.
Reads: 90 lb
